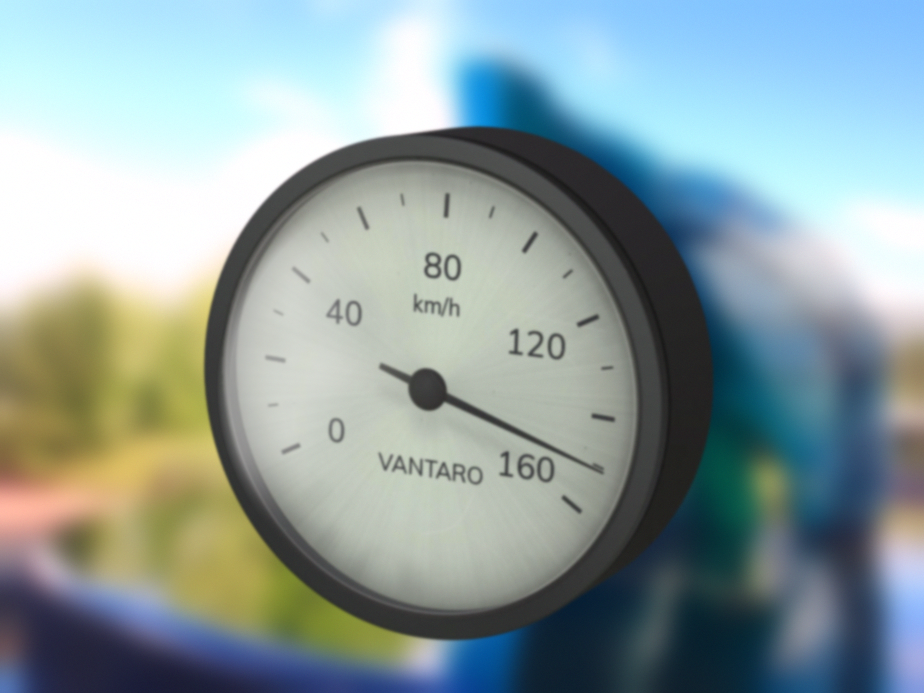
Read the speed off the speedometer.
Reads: 150 km/h
